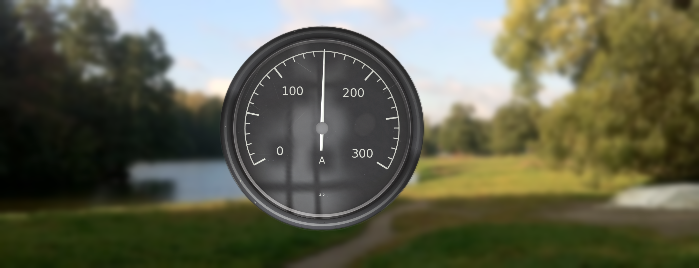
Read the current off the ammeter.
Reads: 150 A
